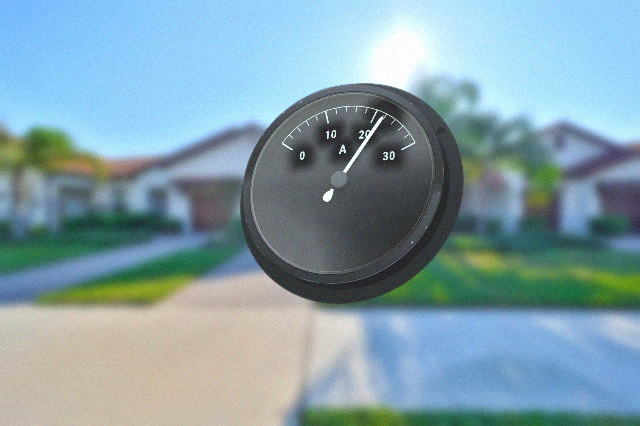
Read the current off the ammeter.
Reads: 22 A
